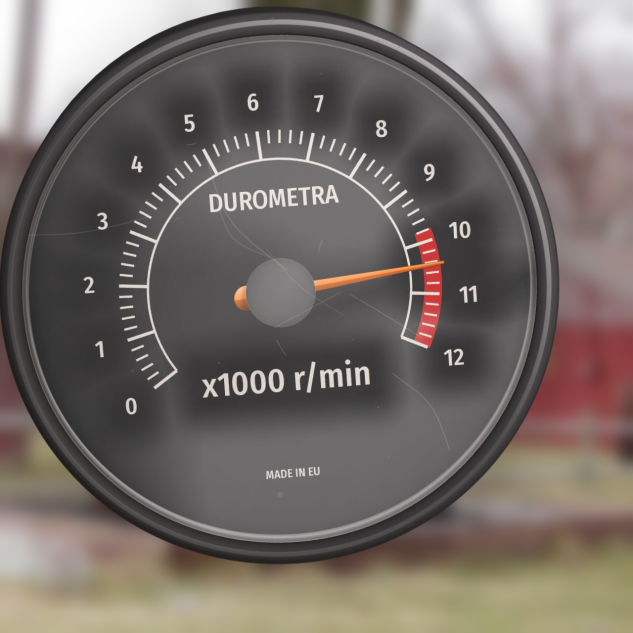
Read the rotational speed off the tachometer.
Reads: 10400 rpm
